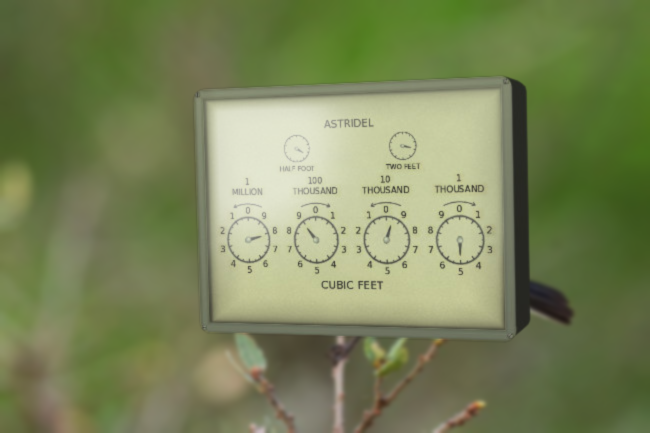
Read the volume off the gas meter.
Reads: 789500 ft³
